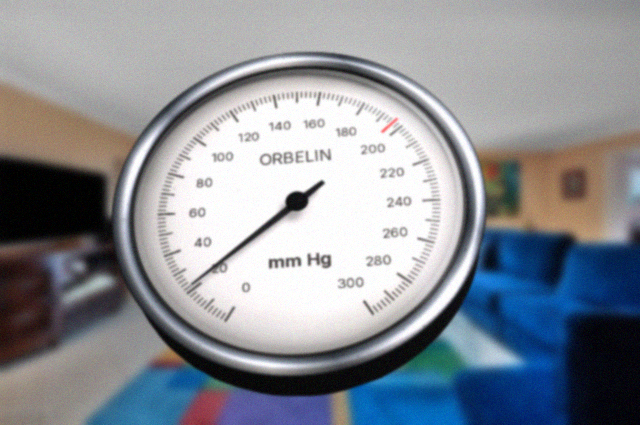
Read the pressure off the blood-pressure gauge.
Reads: 20 mmHg
